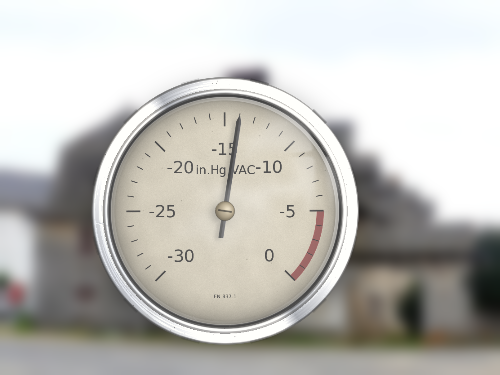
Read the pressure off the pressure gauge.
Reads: -14 inHg
